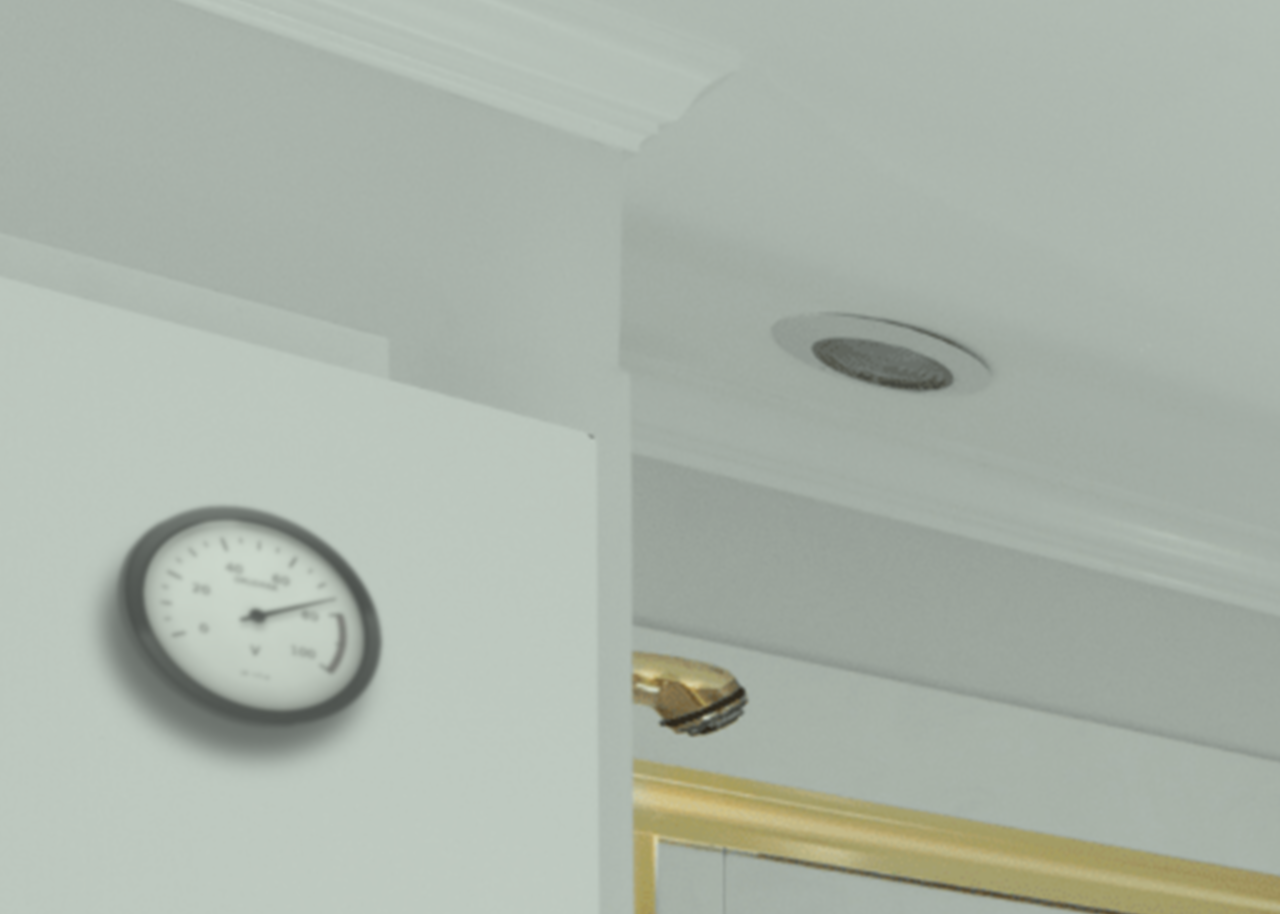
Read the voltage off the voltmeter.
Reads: 75 V
